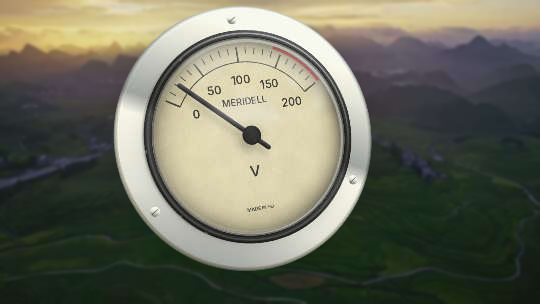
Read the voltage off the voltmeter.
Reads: 20 V
